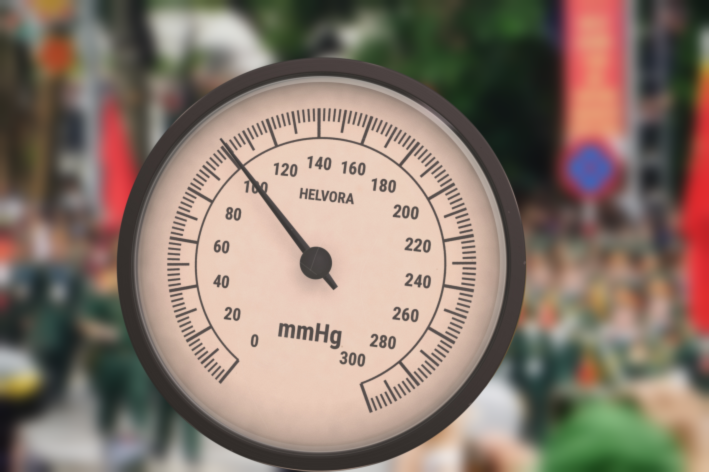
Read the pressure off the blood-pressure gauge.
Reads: 102 mmHg
